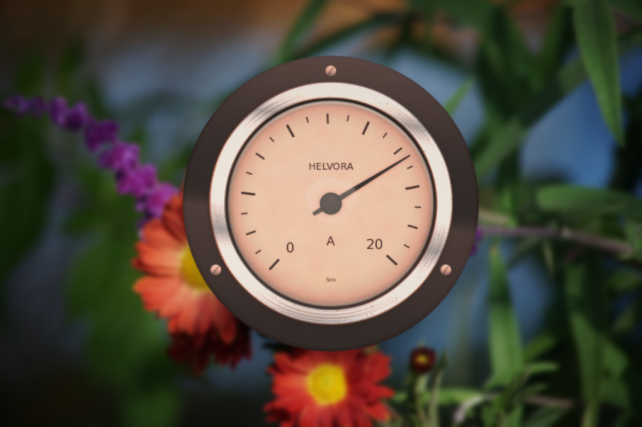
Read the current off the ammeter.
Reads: 14.5 A
